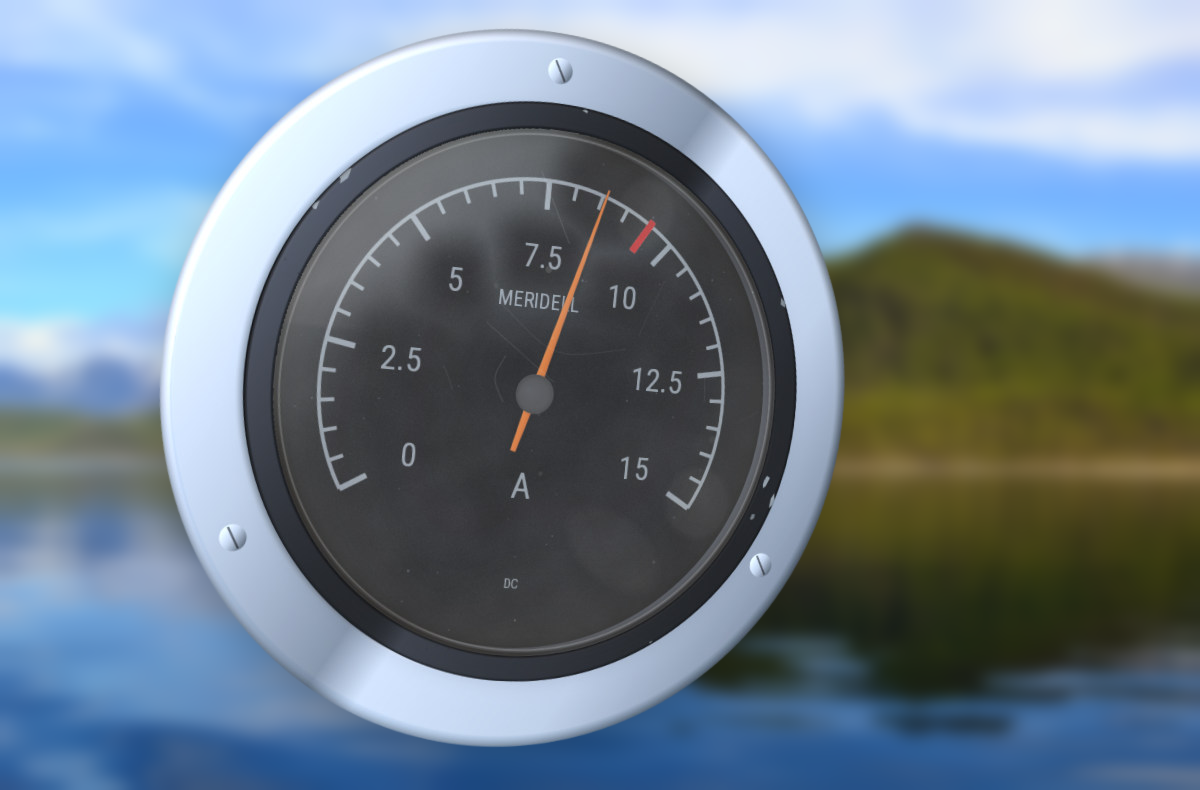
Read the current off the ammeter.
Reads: 8.5 A
